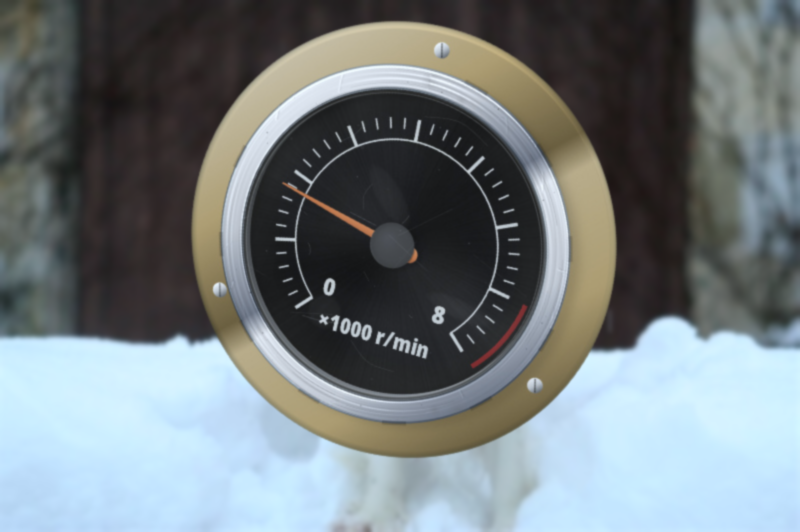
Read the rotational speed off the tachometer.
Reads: 1800 rpm
